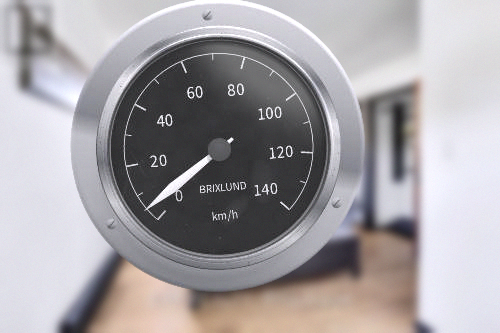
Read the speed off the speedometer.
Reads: 5 km/h
